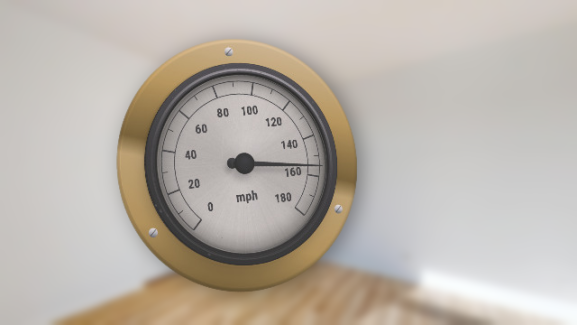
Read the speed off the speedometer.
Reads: 155 mph
